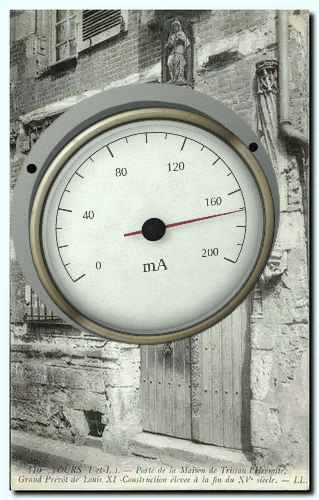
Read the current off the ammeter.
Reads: 170 mA
